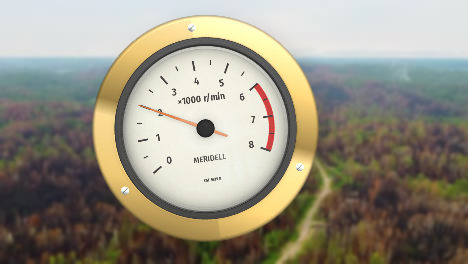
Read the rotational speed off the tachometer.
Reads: 2000 rpm
